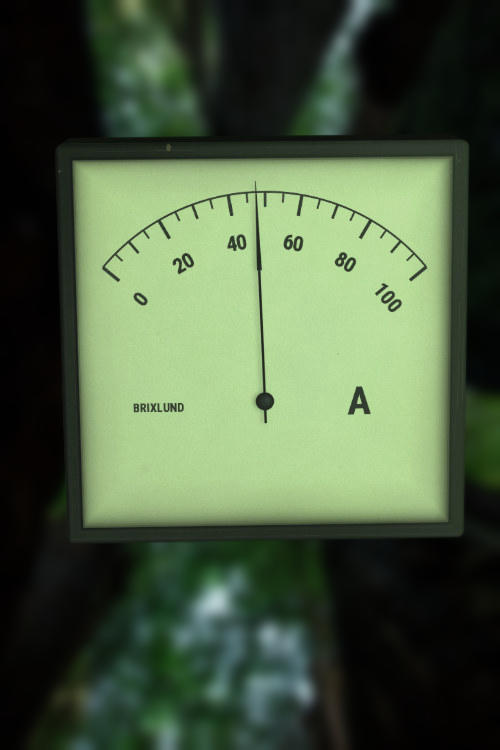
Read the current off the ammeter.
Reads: 47.5 A
